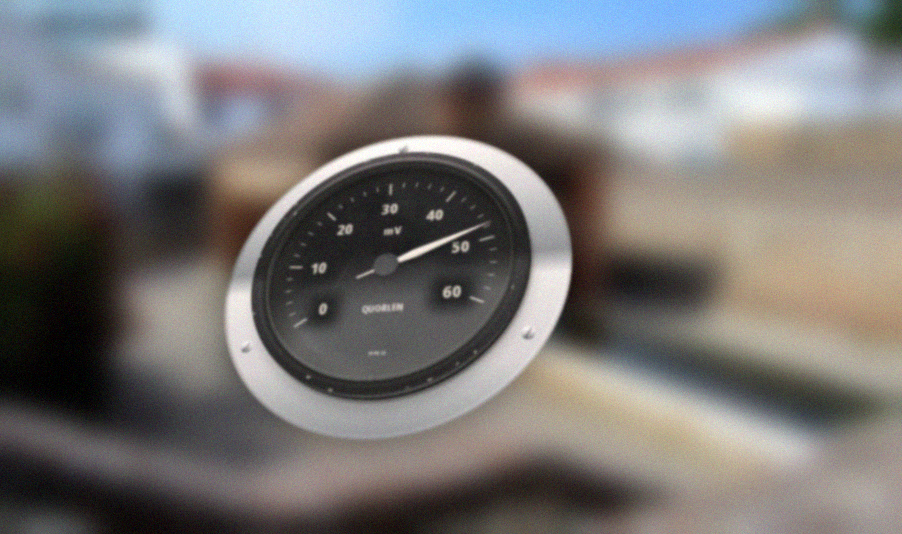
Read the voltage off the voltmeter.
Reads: 48 mV
